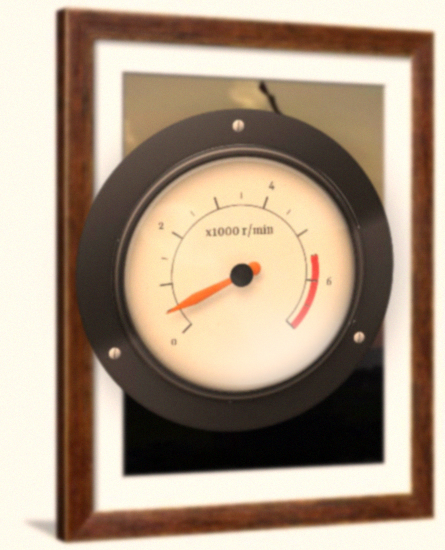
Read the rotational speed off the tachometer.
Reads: 500 rpm
